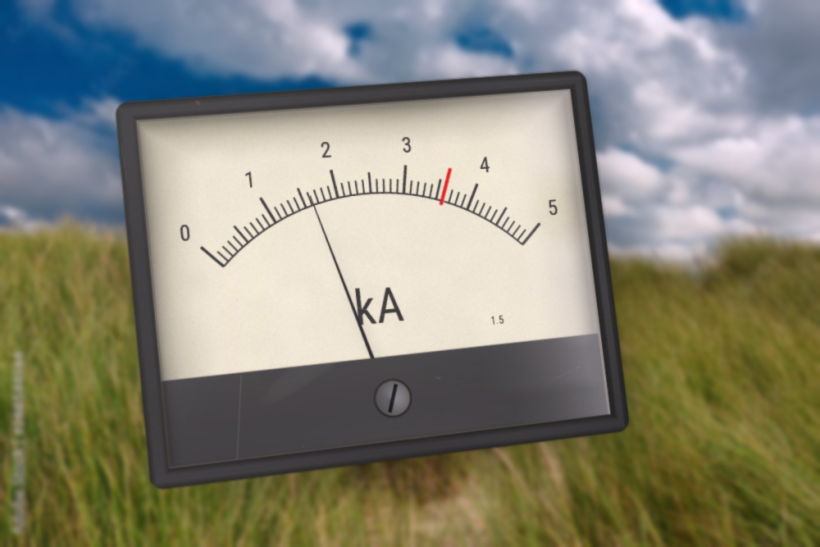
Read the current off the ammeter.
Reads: 1.6 kA
